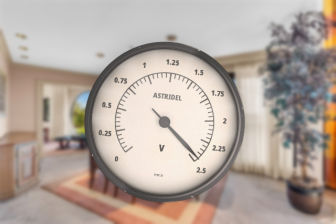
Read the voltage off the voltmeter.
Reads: 2.45 V
